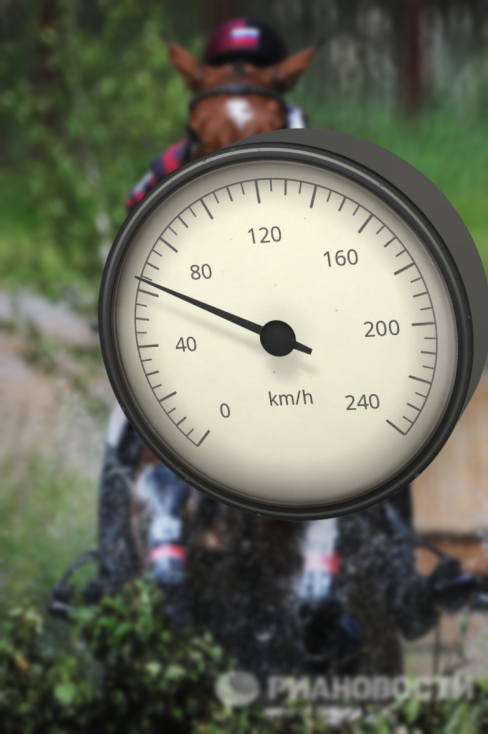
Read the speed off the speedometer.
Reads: 65 km/h
